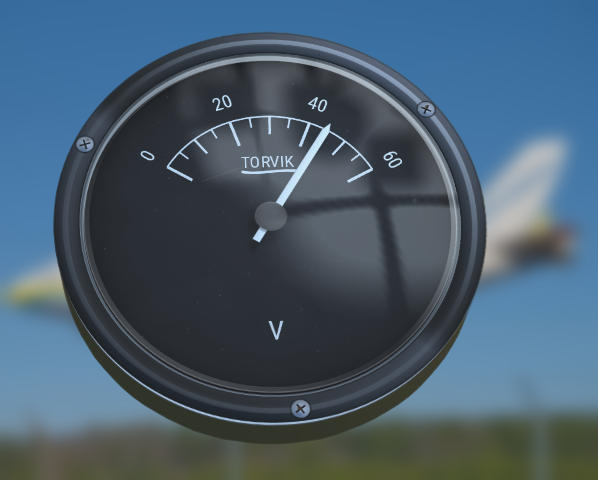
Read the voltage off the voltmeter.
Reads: 45 V
